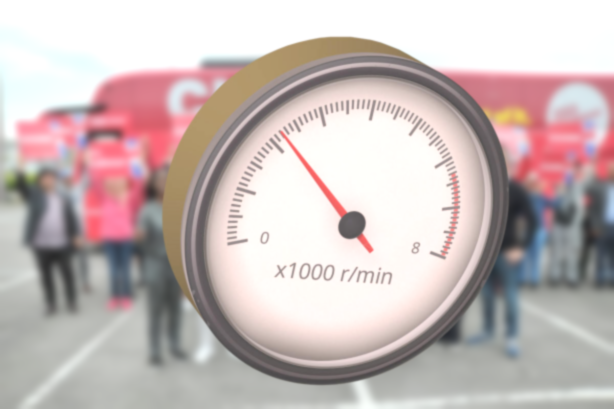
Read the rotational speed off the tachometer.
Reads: 2200 rpm
